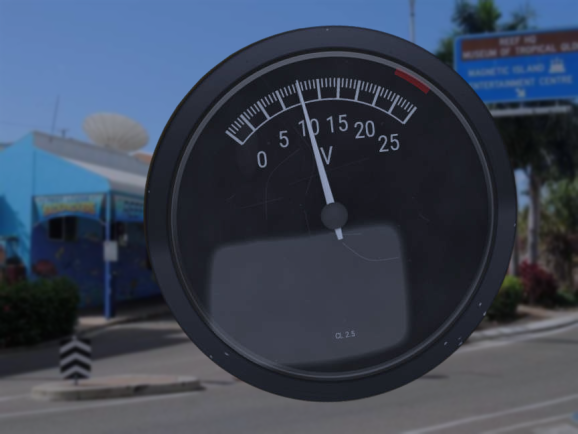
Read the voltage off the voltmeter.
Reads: 10 V
